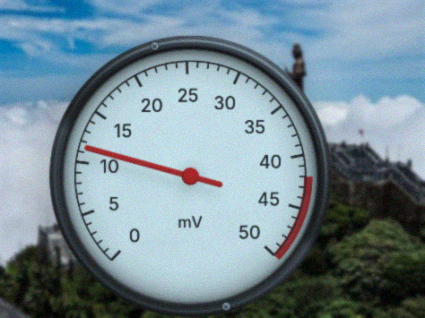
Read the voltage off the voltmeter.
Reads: 11.5 mV
